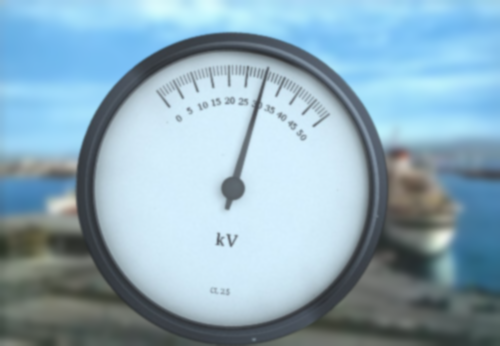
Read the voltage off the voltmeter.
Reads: 30 kV
